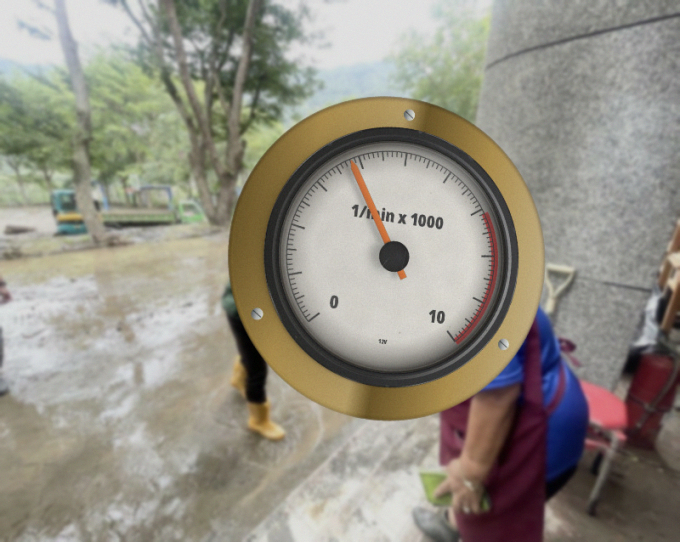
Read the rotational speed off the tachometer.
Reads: 3800 rpm
